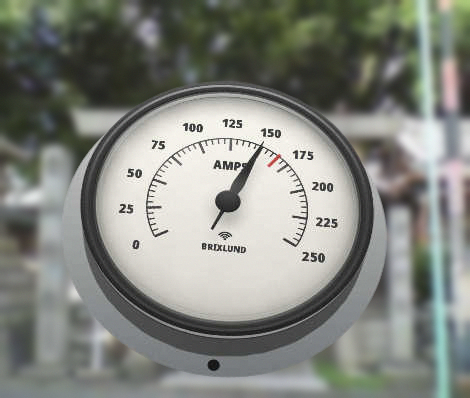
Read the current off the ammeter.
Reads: 150 A
